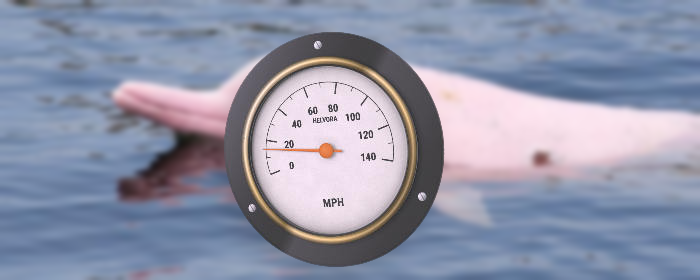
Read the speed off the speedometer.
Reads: 15 mph
